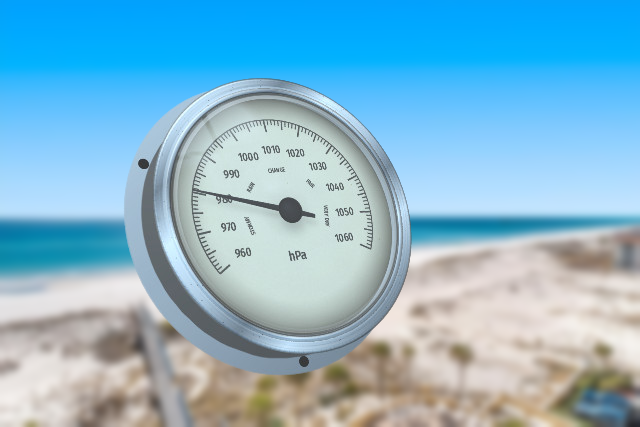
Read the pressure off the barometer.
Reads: 980 hPa
